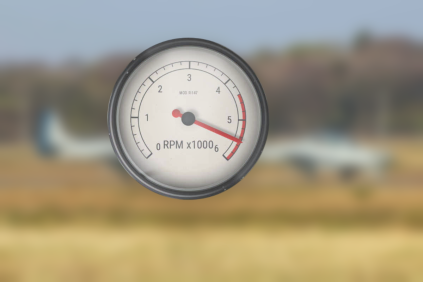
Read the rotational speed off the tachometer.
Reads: 5500 rpm
